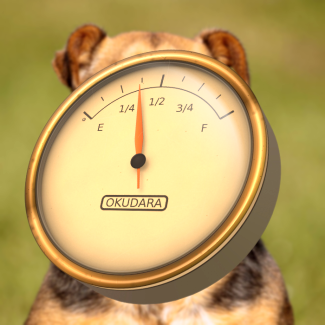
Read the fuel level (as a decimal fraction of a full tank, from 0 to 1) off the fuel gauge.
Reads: 0.375
